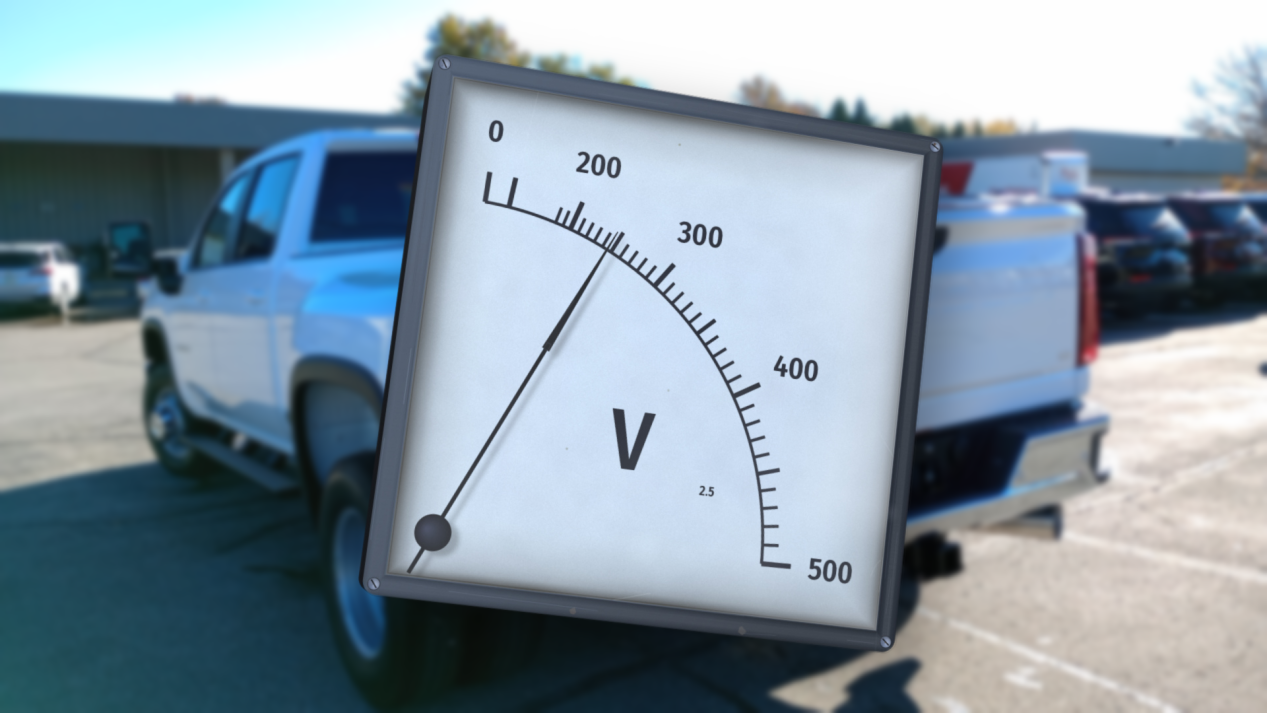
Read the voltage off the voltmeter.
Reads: 245 V
